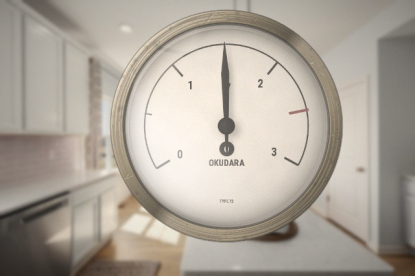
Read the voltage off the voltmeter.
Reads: 1.5 V
